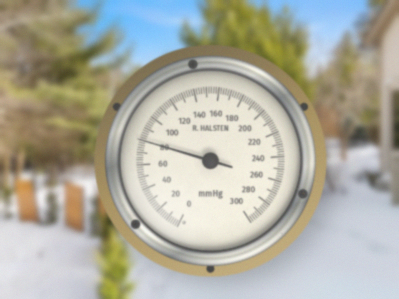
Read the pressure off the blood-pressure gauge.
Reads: 80 mmHg
